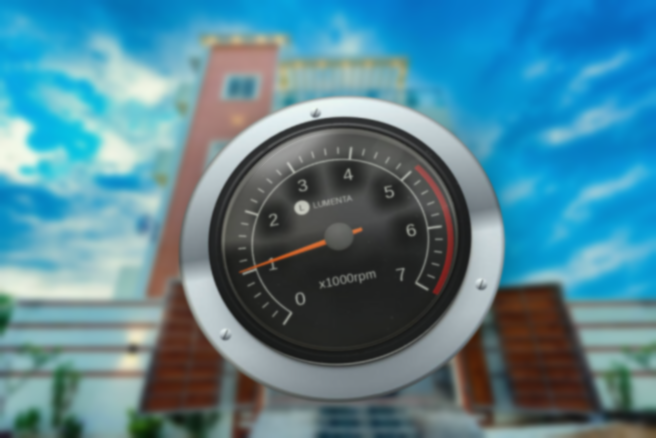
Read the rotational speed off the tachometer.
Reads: 1000 rpm
